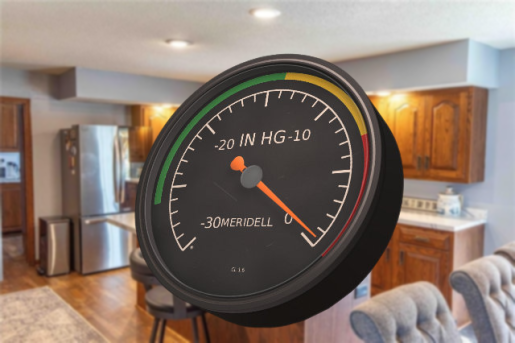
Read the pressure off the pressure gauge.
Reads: -0.5 inHg
